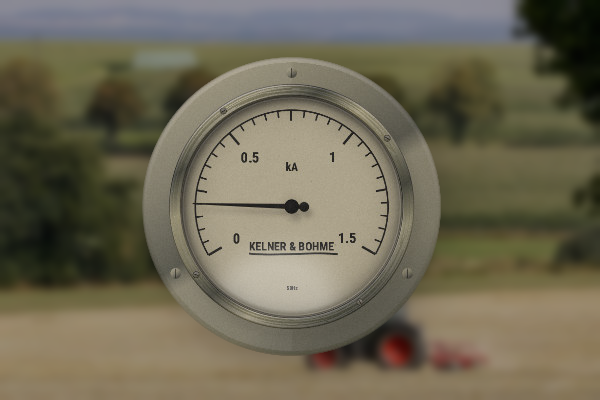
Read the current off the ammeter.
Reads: 0.2 kA
